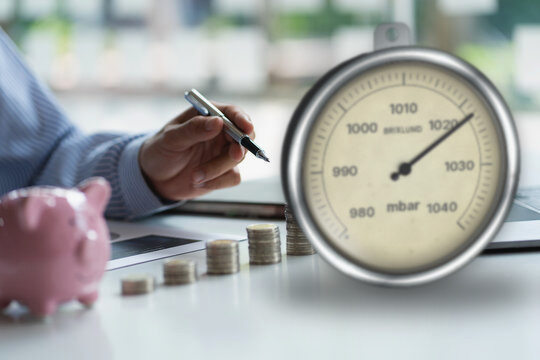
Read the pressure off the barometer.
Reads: 1022 mbar
